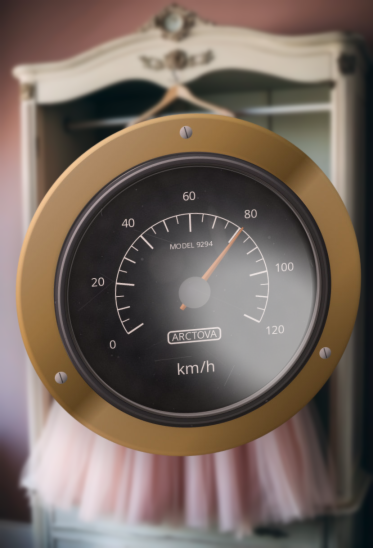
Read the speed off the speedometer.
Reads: 80 km/h
